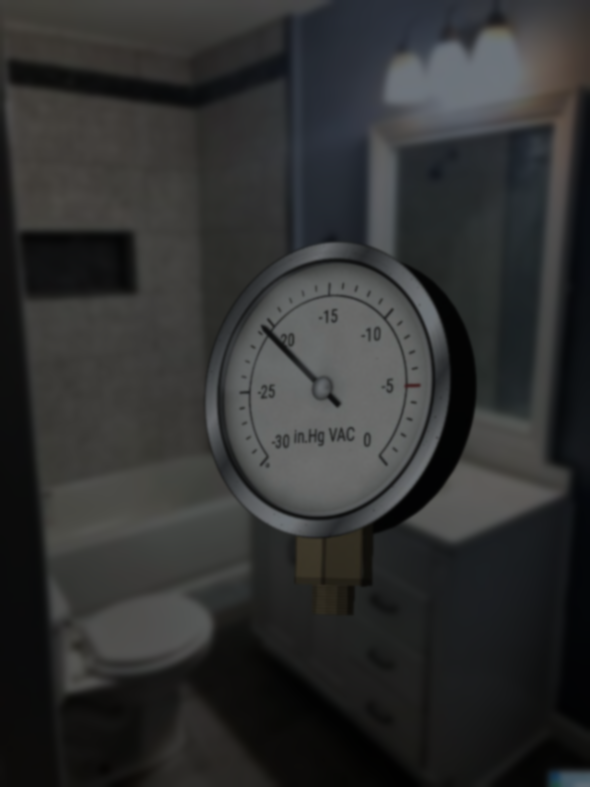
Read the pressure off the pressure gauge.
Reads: -20.5 inHg
